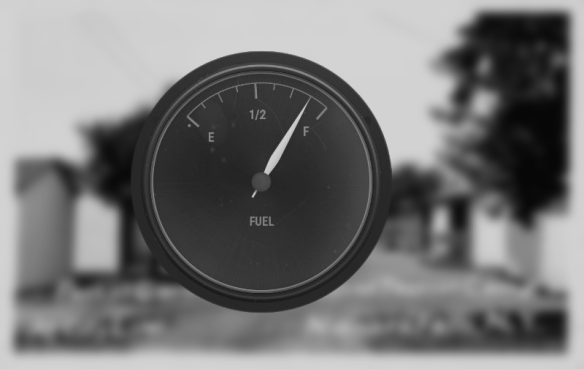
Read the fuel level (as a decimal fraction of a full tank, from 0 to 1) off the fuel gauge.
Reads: 0.875
